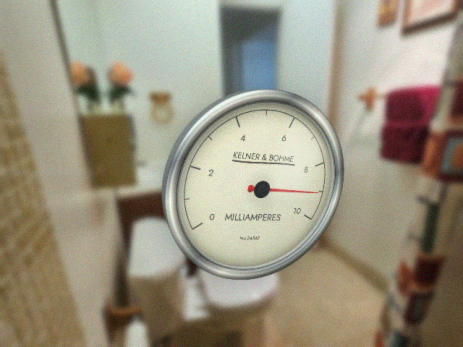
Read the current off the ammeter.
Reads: 9 mA
